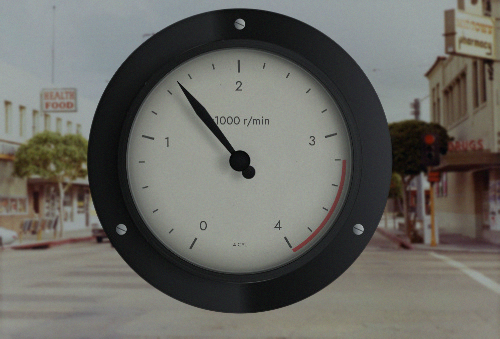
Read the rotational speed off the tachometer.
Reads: 1500 rpm
